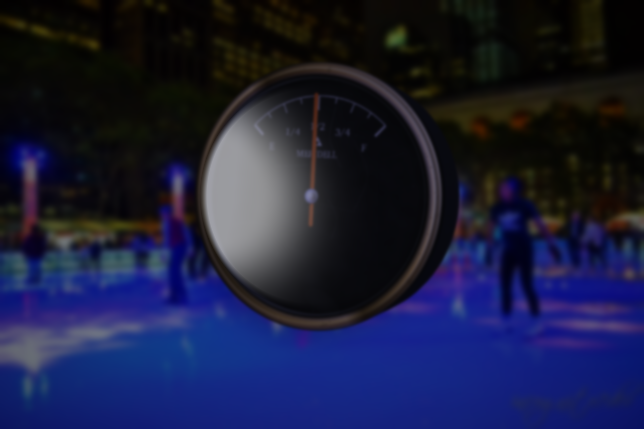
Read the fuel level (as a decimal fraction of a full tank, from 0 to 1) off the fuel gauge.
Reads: 0.5
